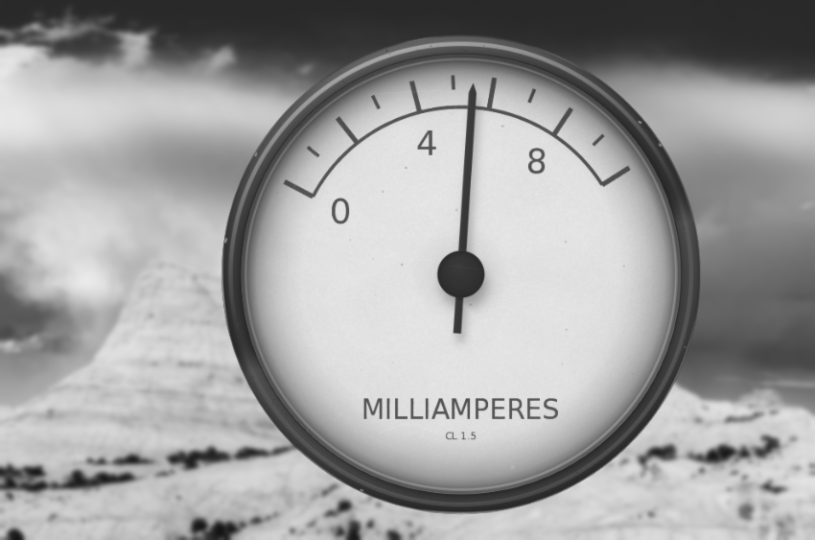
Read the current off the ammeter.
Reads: 5.5 mA
